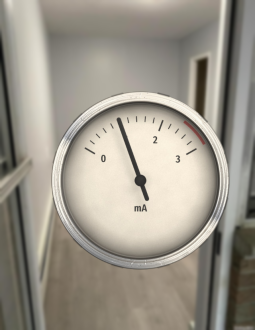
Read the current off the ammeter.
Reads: 1 mA
